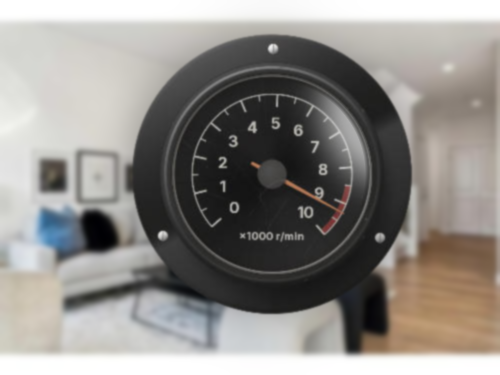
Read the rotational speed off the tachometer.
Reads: 9250 rpm
